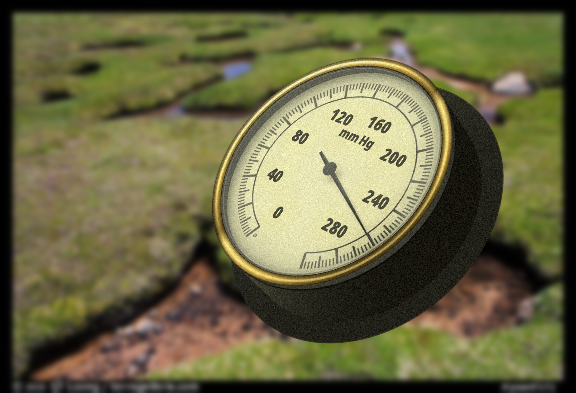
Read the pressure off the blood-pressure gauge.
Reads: 260 mmHg
